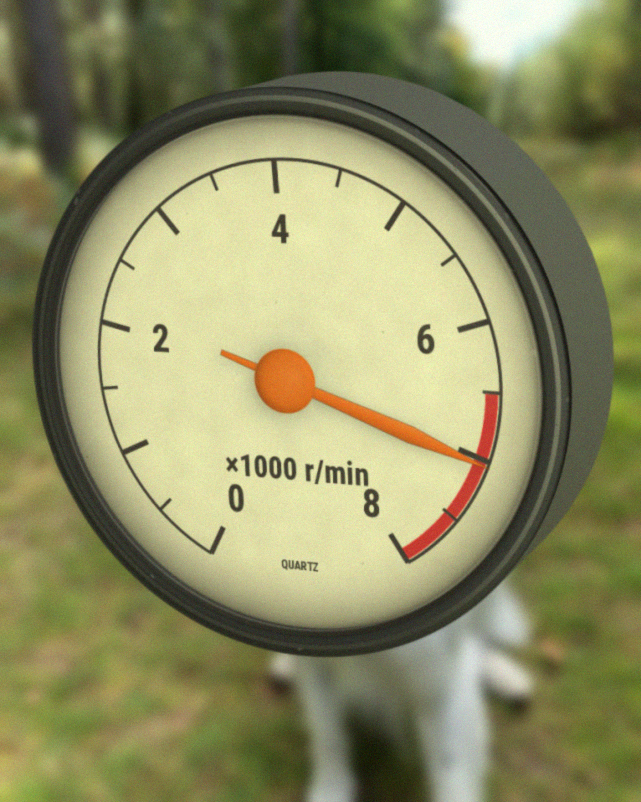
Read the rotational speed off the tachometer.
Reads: 7000 rpm
